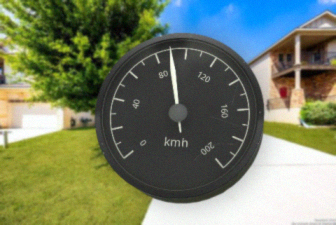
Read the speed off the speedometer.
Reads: 90 km/h
